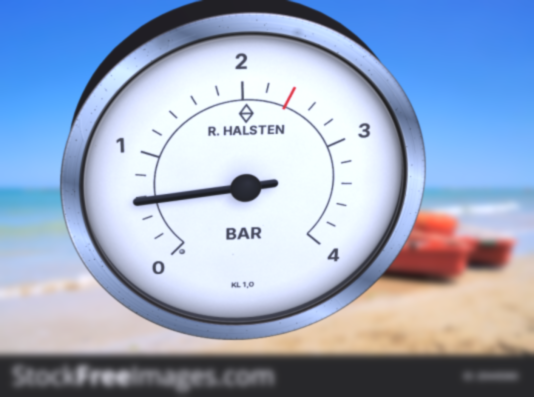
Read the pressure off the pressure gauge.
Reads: 0.6 bar
